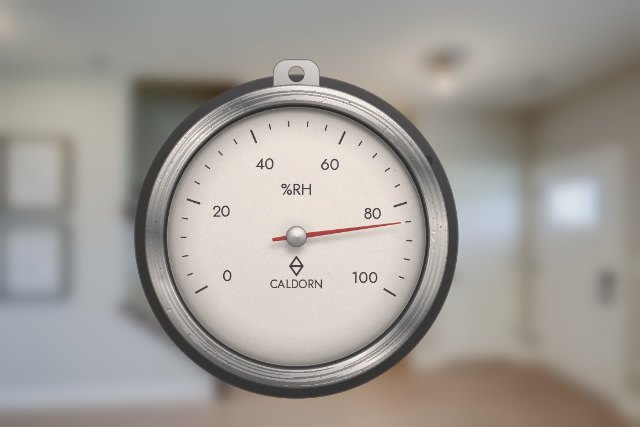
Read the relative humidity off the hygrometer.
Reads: 84 %
